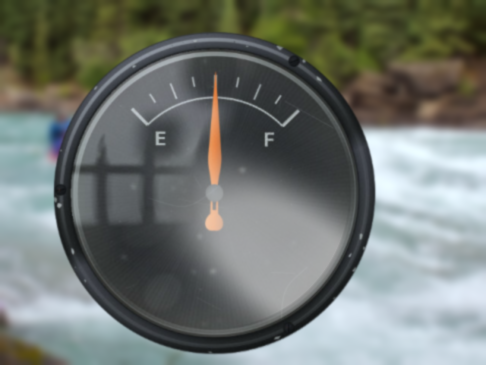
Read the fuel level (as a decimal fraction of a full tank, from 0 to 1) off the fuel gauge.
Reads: 0.5
